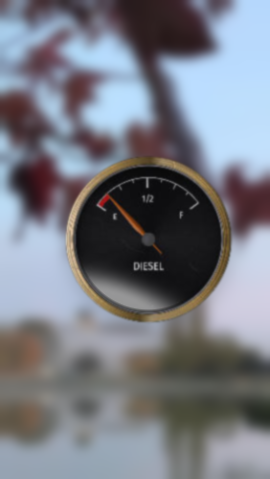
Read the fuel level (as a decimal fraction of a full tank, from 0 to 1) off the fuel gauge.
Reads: 0.125
